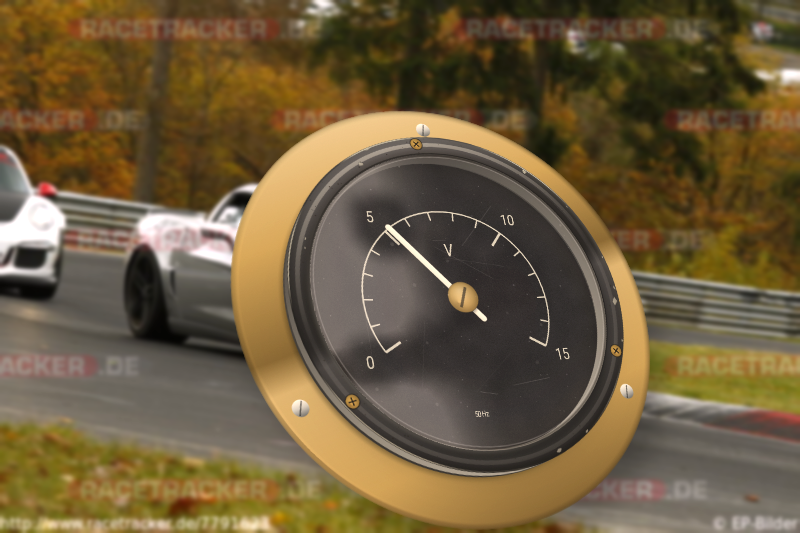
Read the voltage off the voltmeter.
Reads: 5 V
